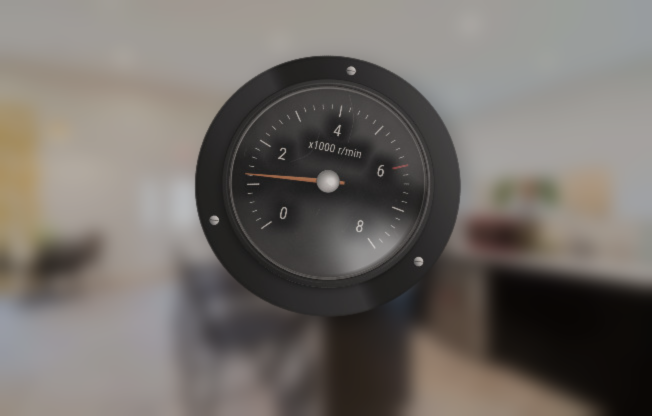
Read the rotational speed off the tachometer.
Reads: 1200 rpm
